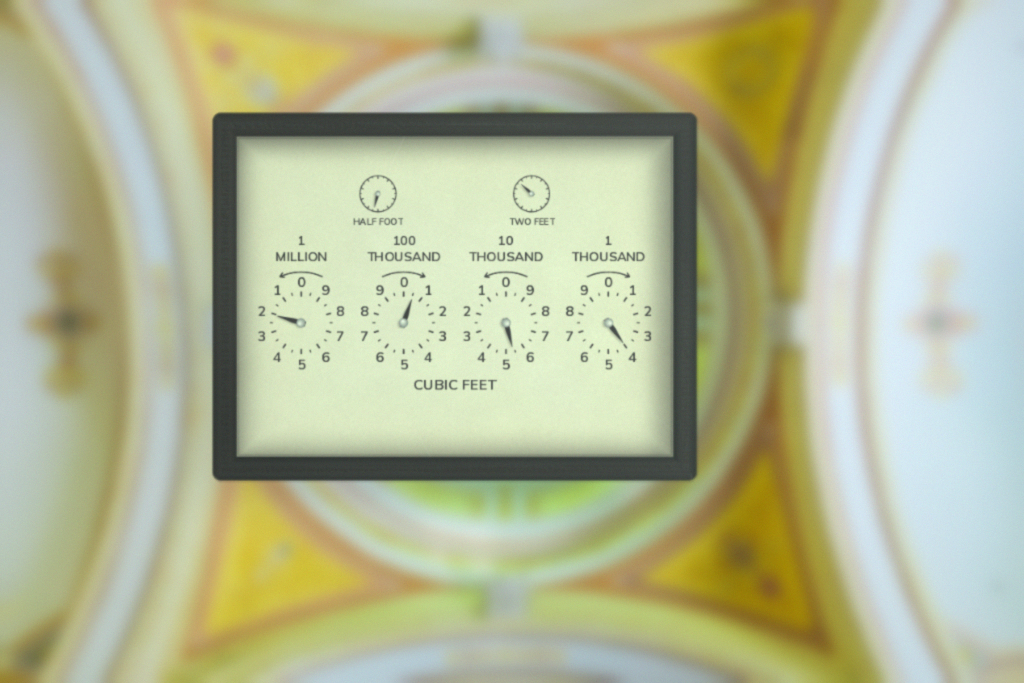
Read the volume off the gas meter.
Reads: 205400 ft³
